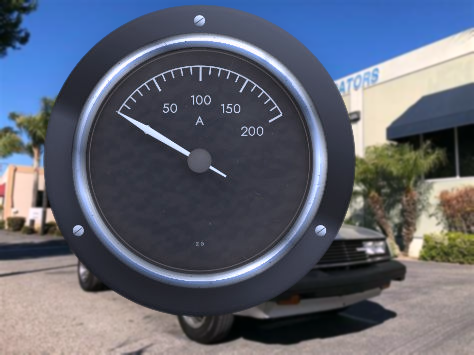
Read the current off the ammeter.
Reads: 0 A
